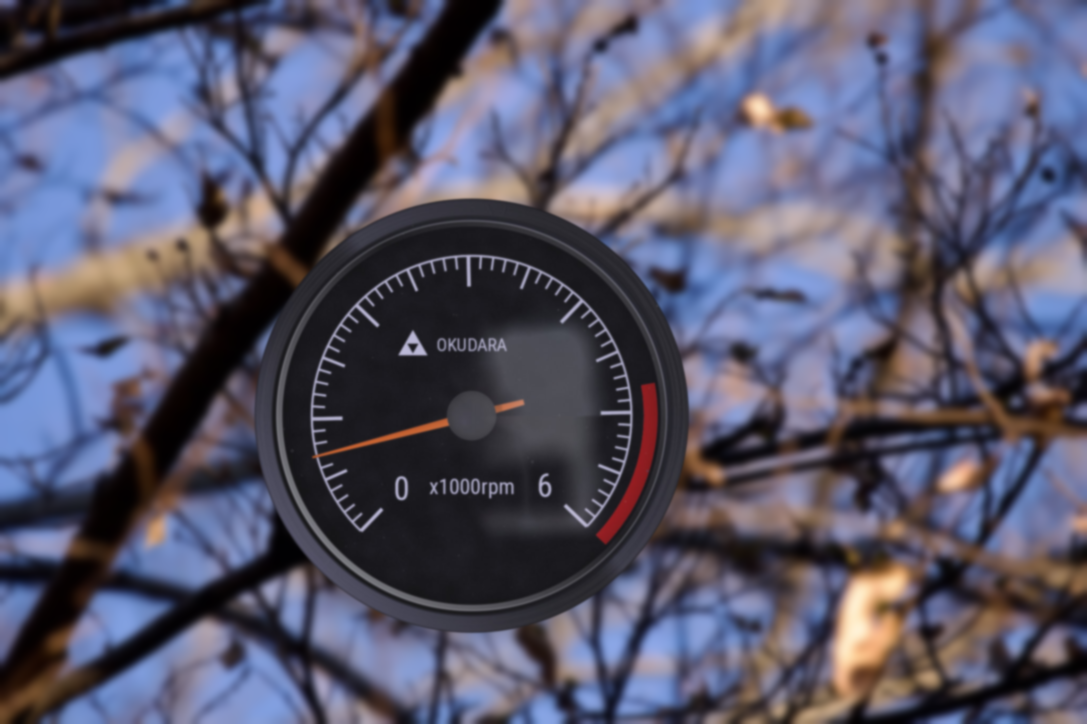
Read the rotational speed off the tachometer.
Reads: 700 rpm
